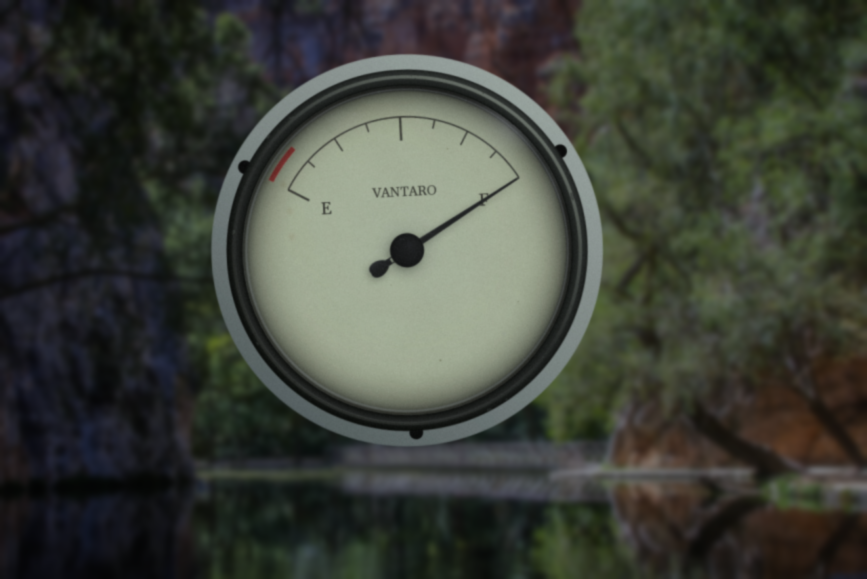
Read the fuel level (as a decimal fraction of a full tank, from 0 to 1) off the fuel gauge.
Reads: 1
